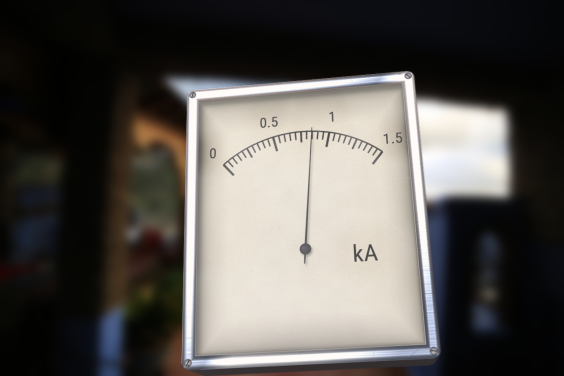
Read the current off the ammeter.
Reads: 0.85 kA
